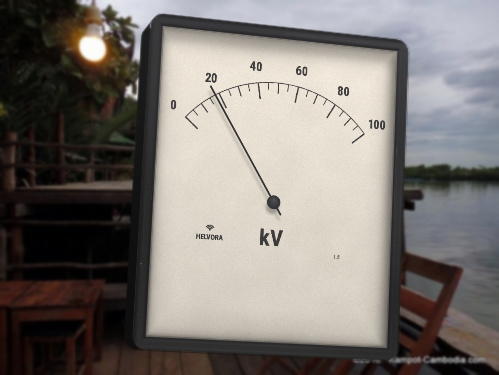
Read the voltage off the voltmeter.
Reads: 17.5 kV
